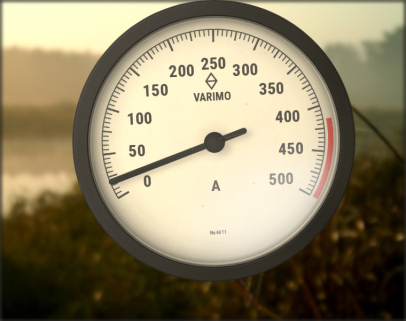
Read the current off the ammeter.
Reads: 20 A
